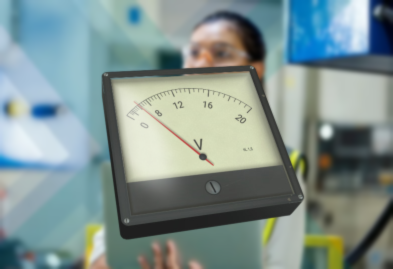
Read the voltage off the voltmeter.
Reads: 6 V
